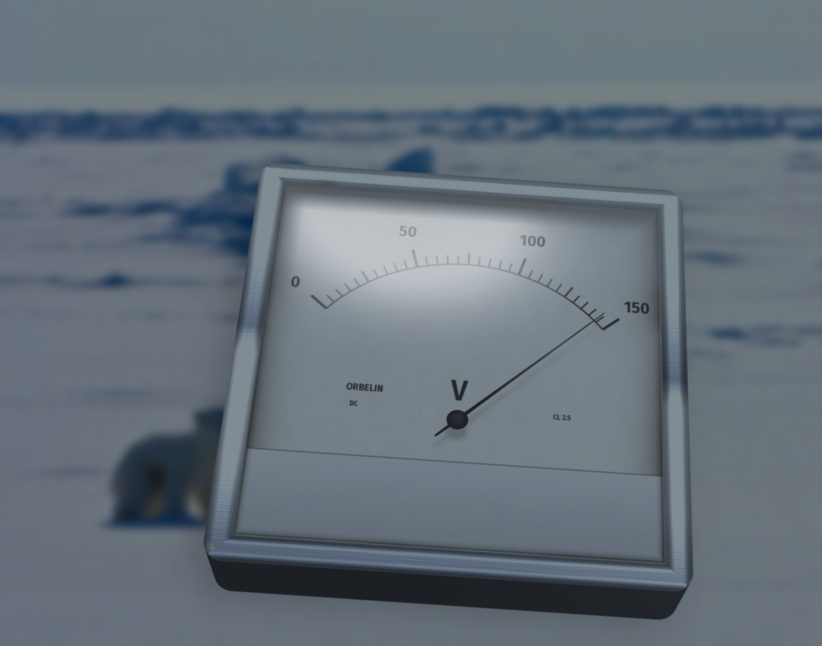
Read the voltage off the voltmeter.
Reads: 145 V
